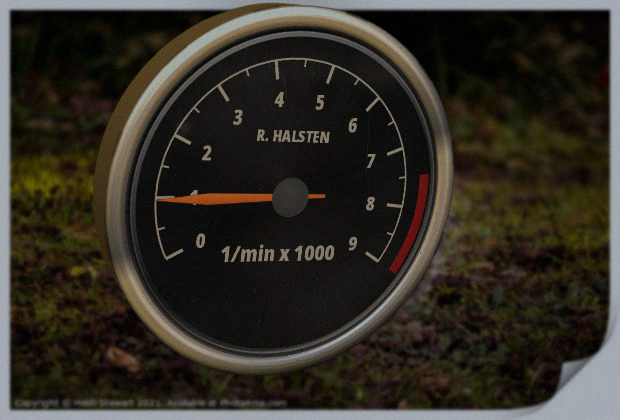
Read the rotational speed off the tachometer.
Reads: 1000 rpm
